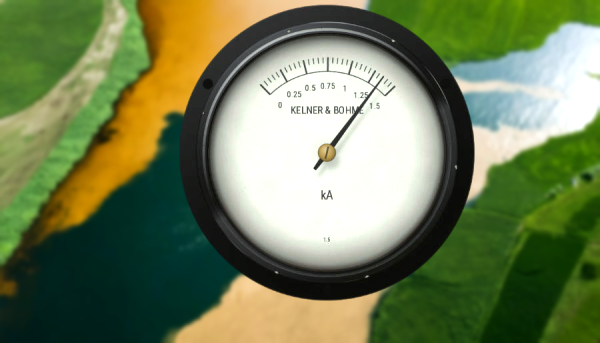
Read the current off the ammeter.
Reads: 1.35 kA
